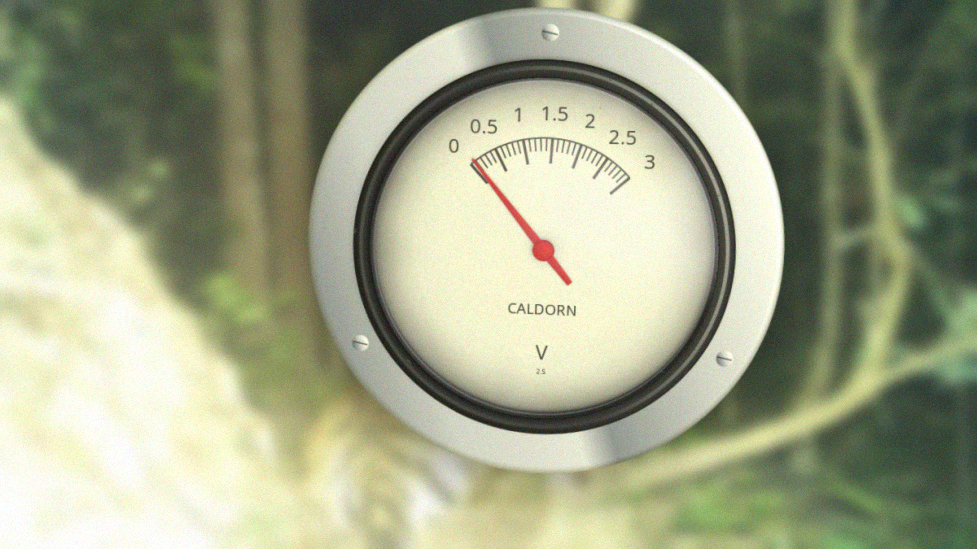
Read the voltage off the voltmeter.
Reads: 0.1 V
